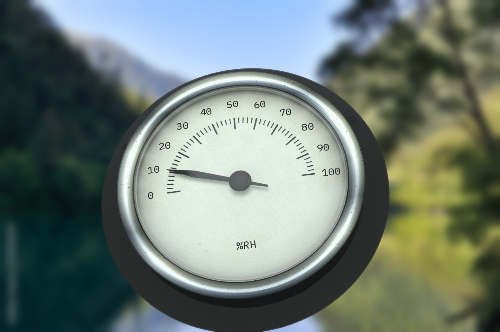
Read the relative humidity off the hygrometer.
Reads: 10 %
